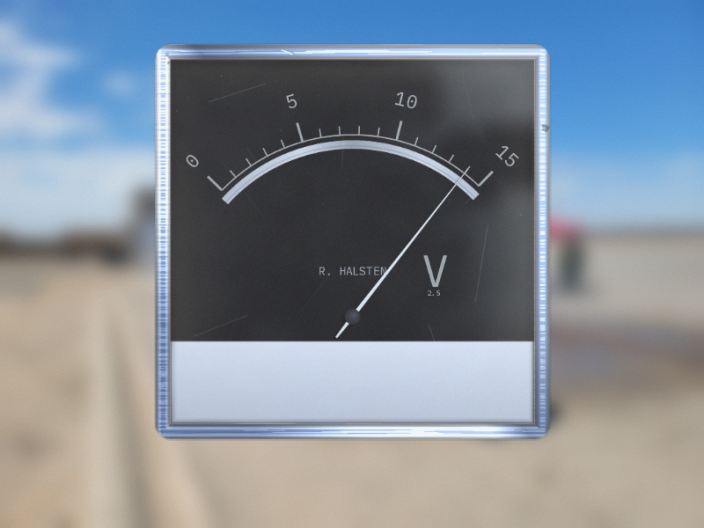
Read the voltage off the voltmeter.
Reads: 14 V
